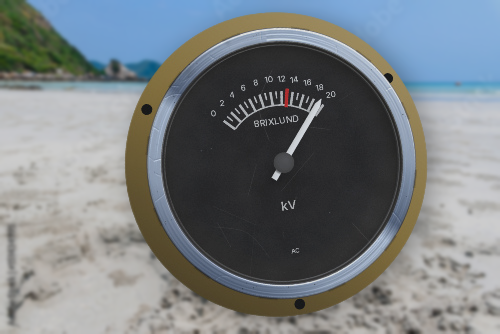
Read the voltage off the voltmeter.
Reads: 19 kV
